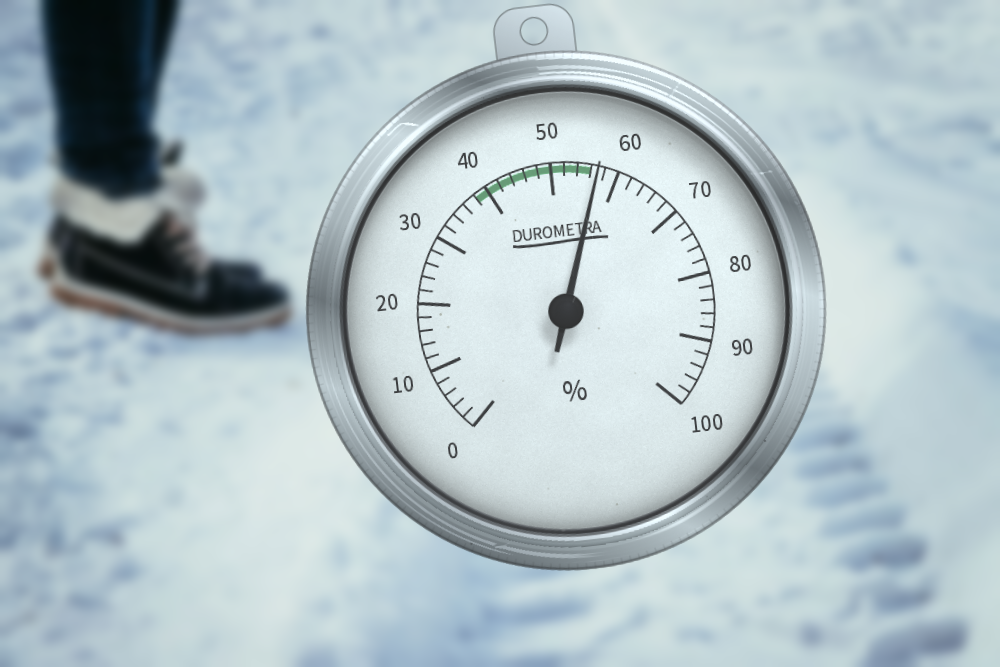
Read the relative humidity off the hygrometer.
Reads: 57 %
